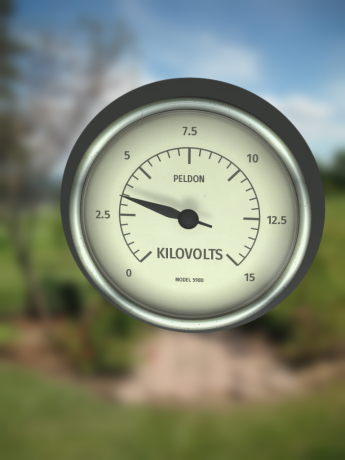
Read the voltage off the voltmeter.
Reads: 3.5 kV
